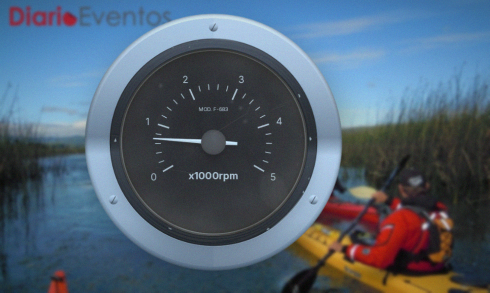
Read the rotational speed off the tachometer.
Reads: 700 rpm
